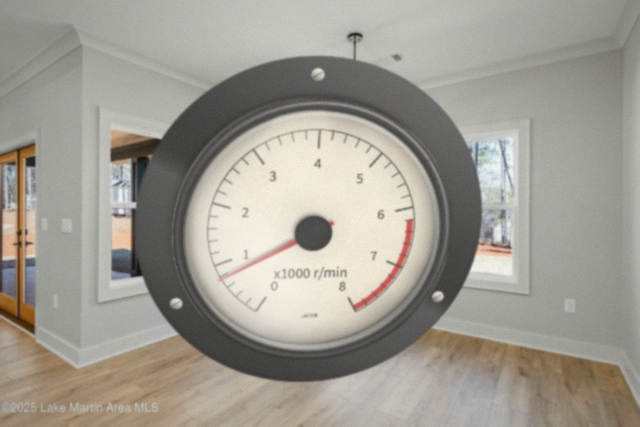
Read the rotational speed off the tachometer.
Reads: 800 rpm
